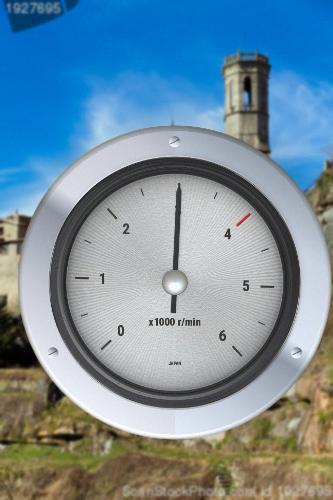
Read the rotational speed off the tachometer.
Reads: 3000 rpm
